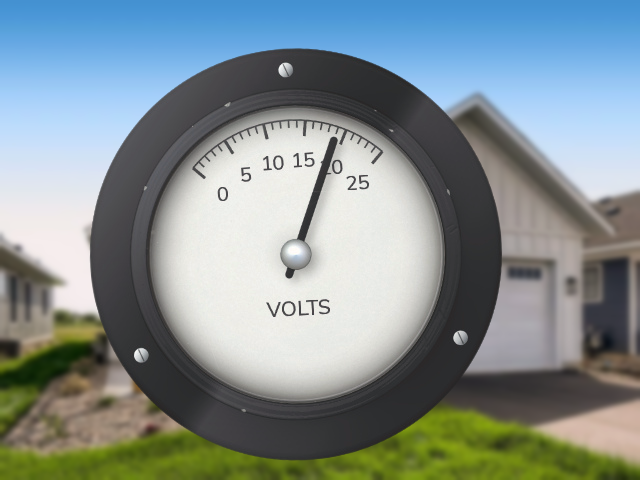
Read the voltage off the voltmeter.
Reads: 19 V
